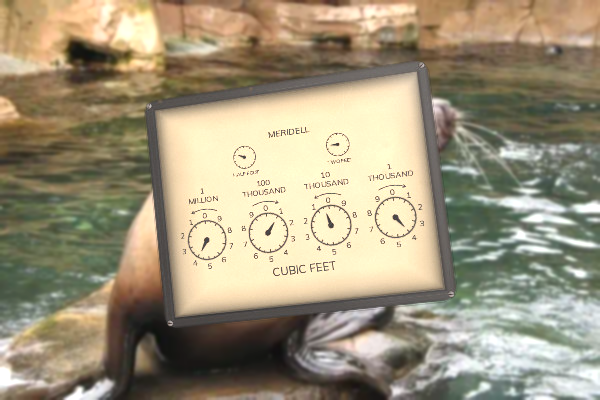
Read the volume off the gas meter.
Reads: 410400 ft³
